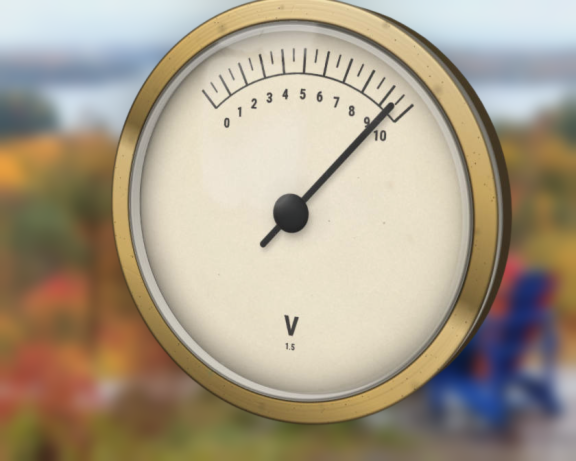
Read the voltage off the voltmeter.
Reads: 9.5 V
